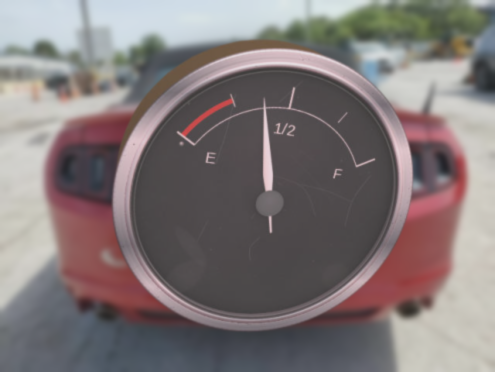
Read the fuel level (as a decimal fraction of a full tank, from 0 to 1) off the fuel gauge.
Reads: 0.375
